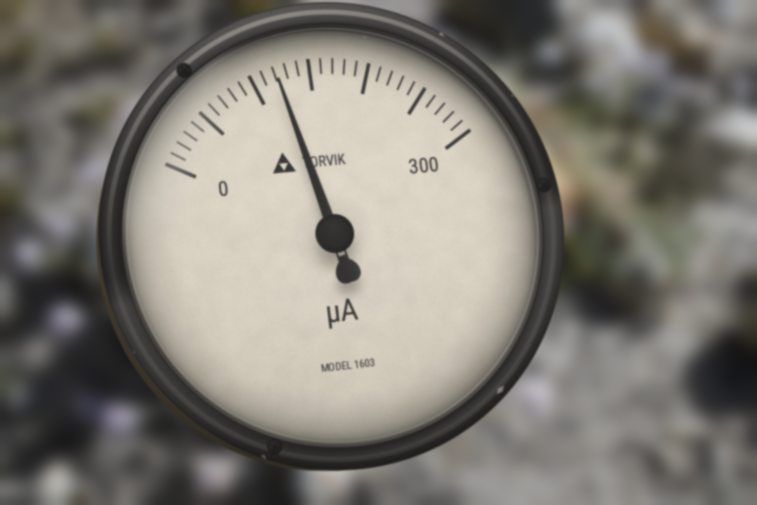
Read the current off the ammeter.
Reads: 120 µA
